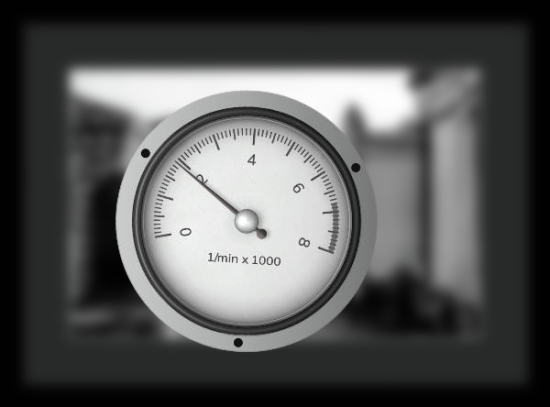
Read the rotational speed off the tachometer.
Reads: 1900 rpm
